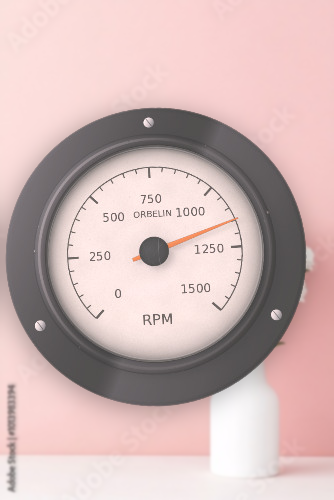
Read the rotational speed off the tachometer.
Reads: 1150 rpm
